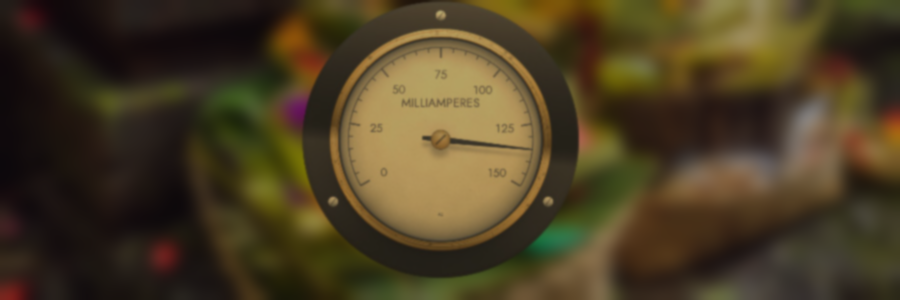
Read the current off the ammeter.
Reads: 135 mA
